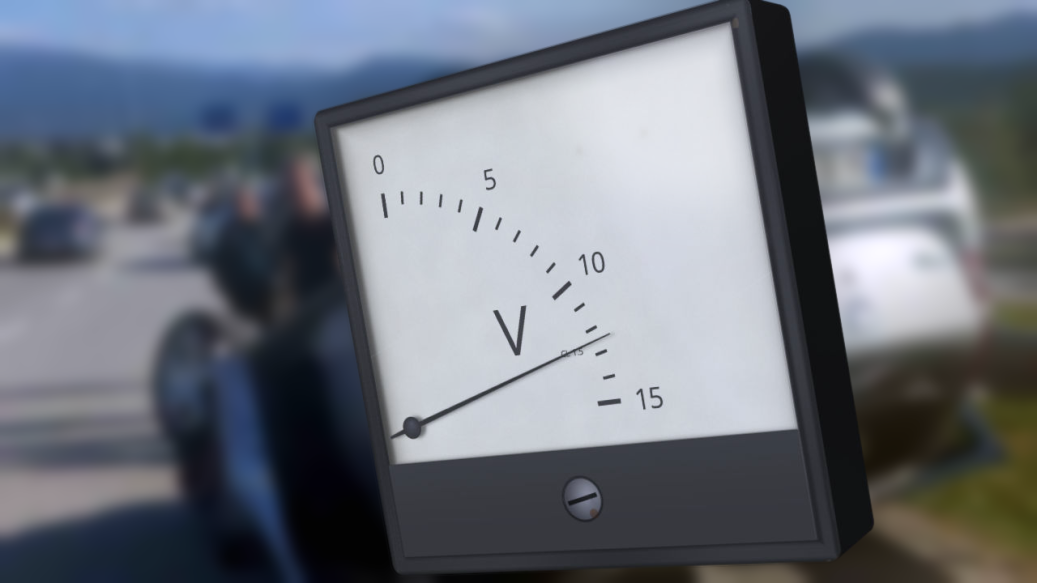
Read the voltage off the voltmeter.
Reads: 12.5 V
